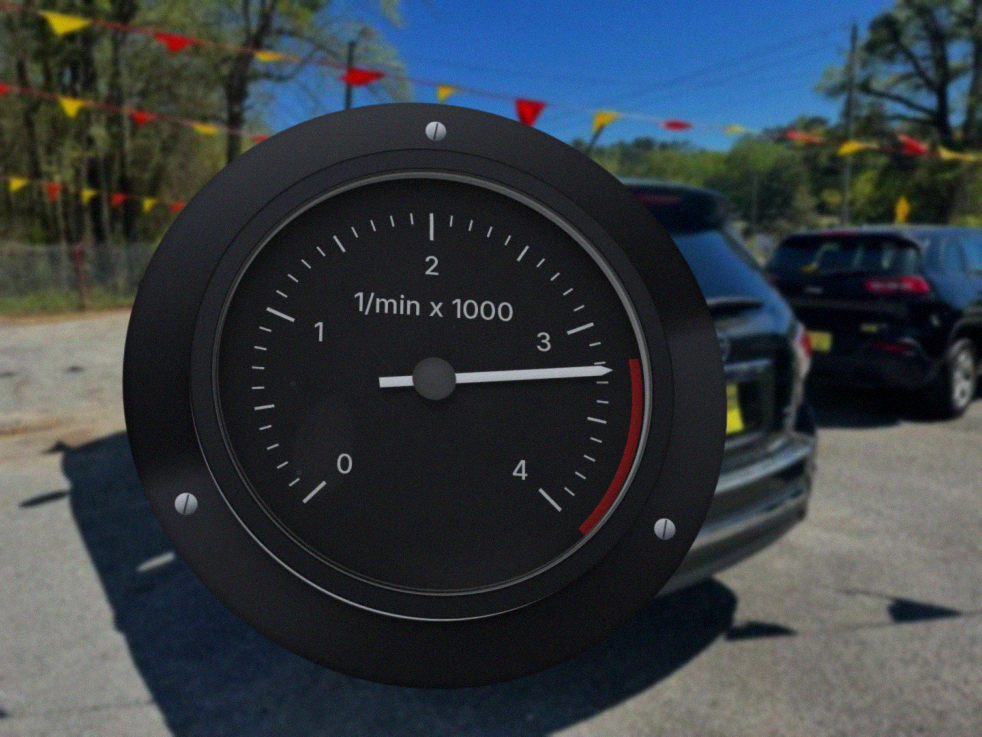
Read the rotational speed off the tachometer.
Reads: 3250 rpm
